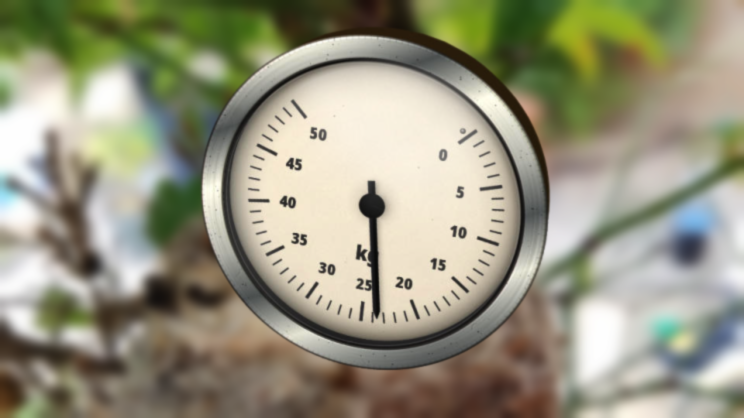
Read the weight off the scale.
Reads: 23.5 kg
